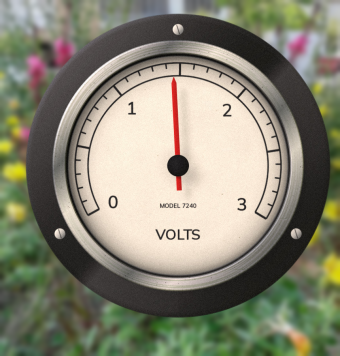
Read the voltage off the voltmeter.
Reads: 1.45 V
